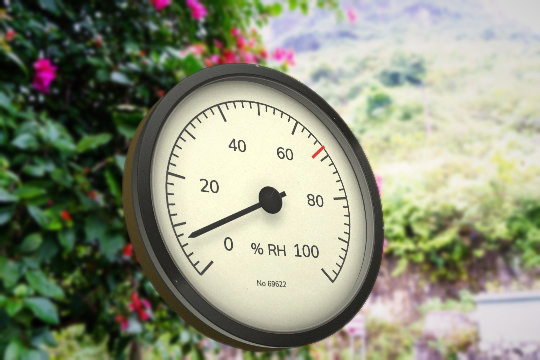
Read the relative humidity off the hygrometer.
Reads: 7 %
